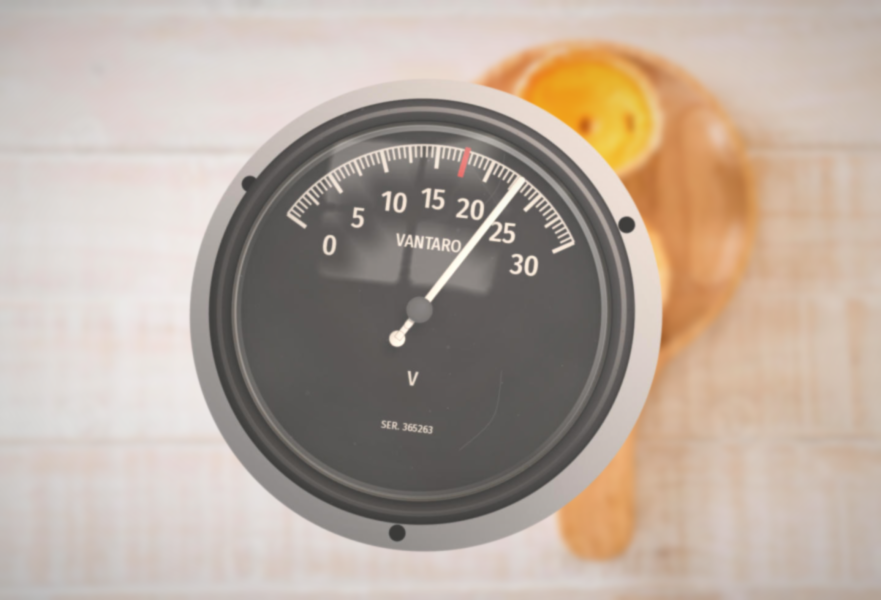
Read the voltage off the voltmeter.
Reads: 23 V
